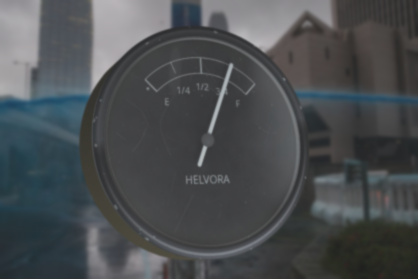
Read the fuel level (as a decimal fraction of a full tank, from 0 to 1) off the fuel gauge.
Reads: 0.75
